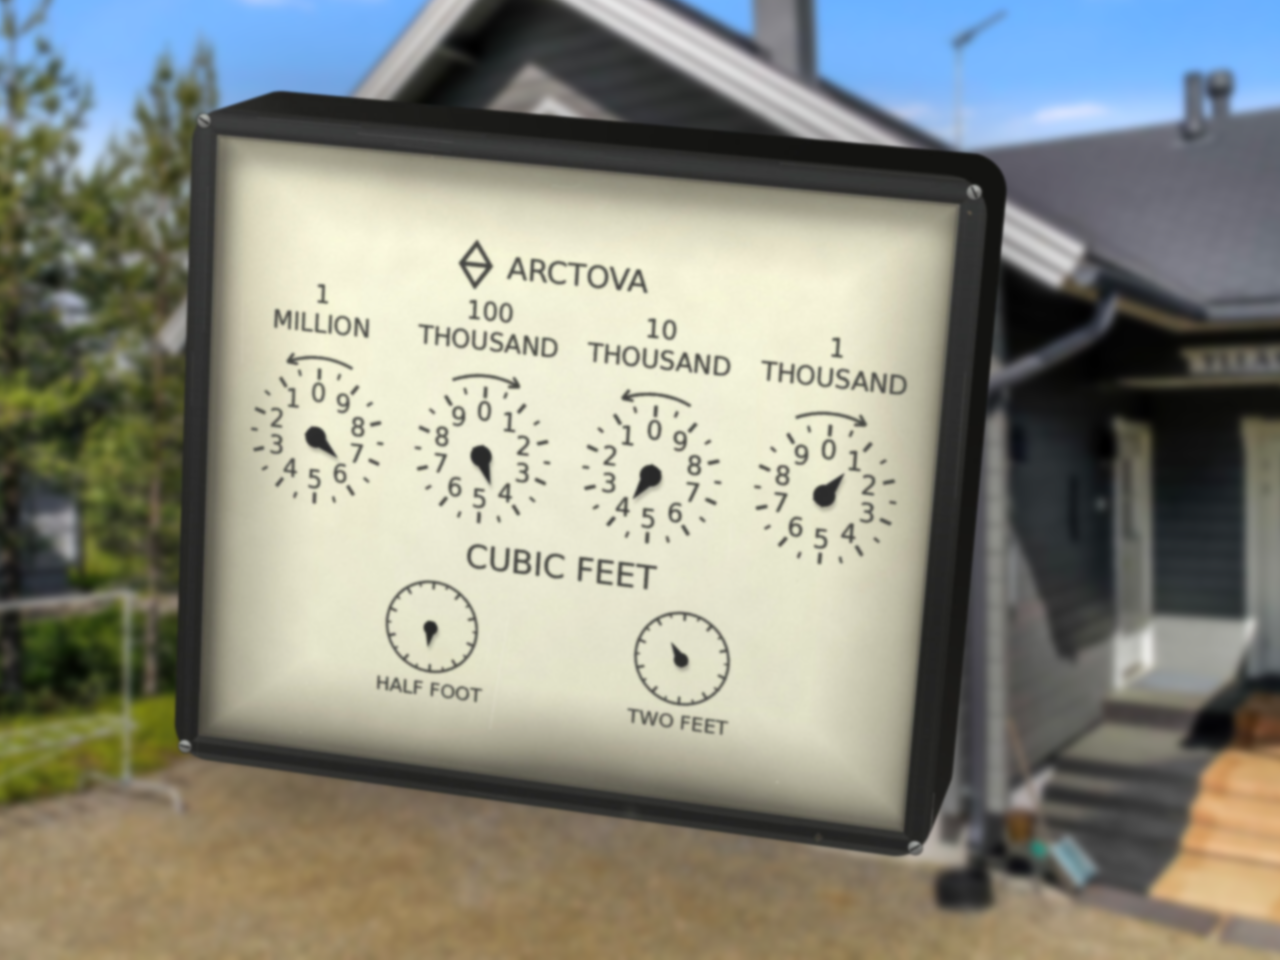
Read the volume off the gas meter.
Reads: 644100 ft³
